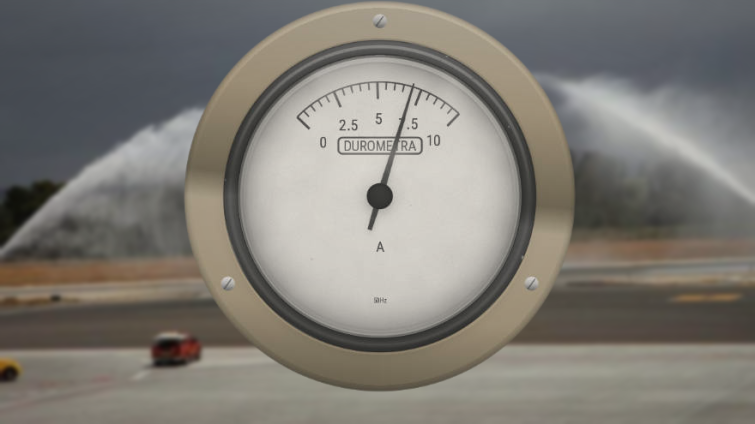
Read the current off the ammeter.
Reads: 7 A
